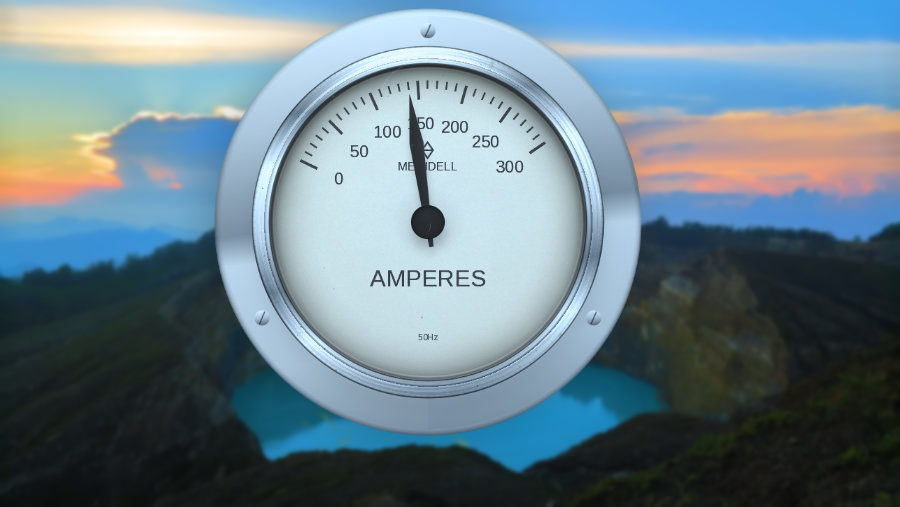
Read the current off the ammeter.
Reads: 140 A
